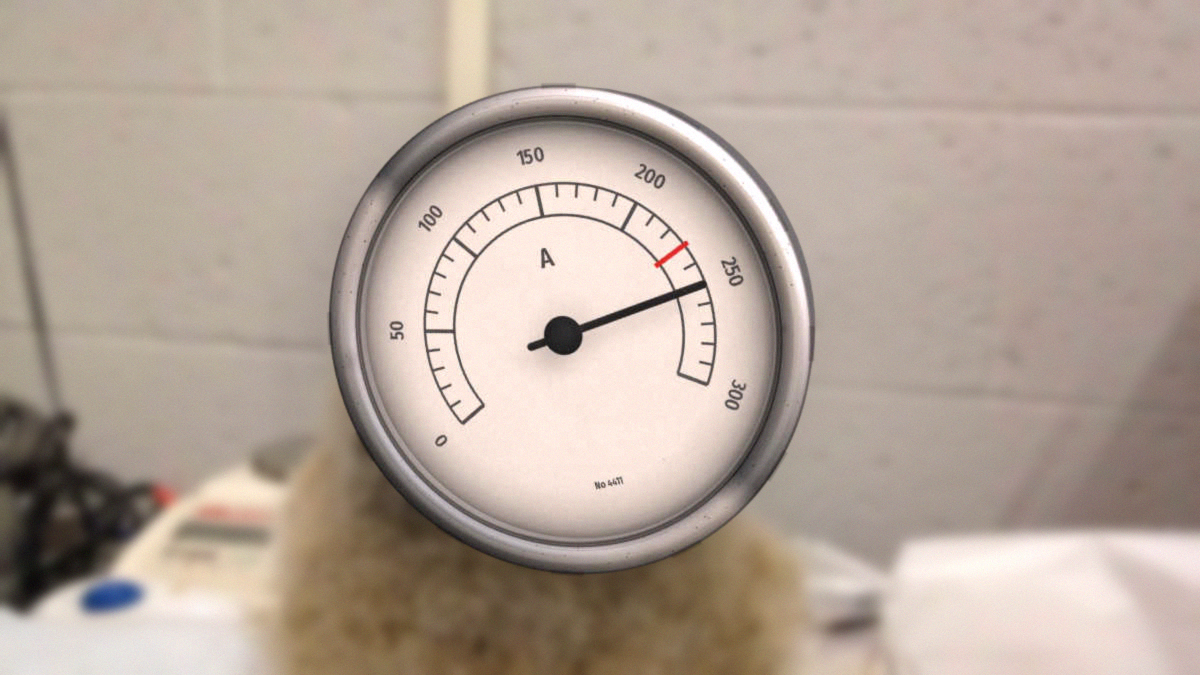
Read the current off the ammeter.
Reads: 250 A
